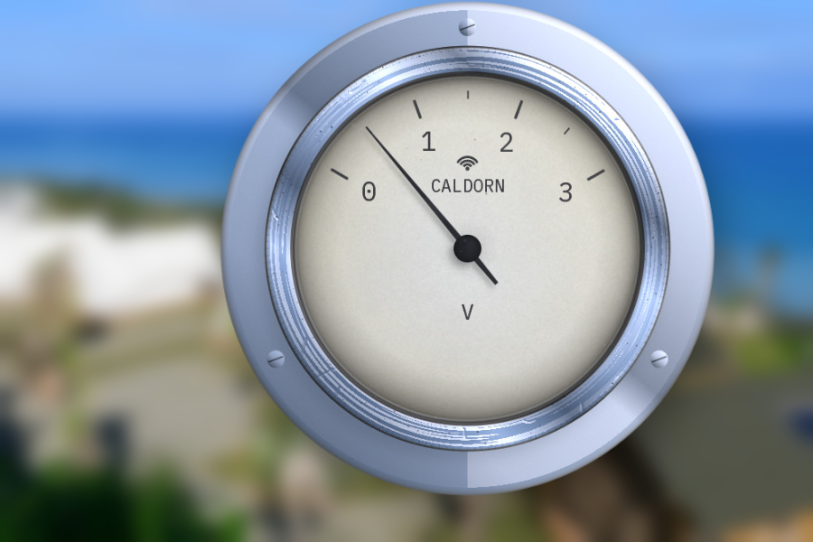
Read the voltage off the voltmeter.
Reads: 0.5 V
